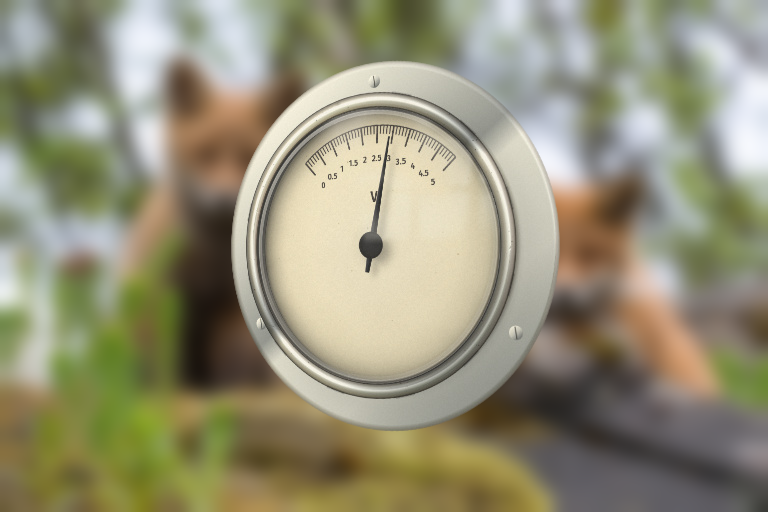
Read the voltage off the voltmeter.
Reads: 3 V
